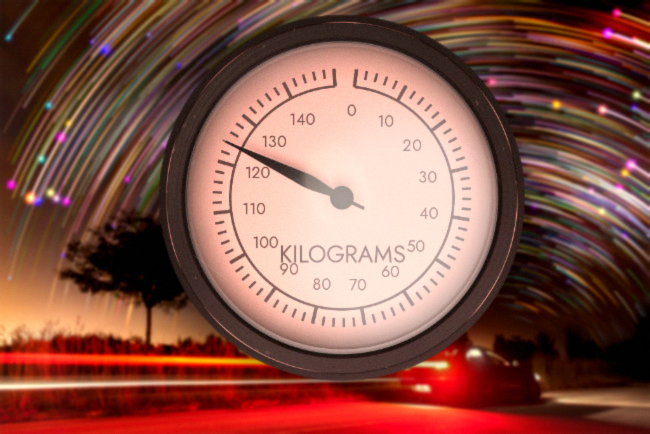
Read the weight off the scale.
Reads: 124 kg
